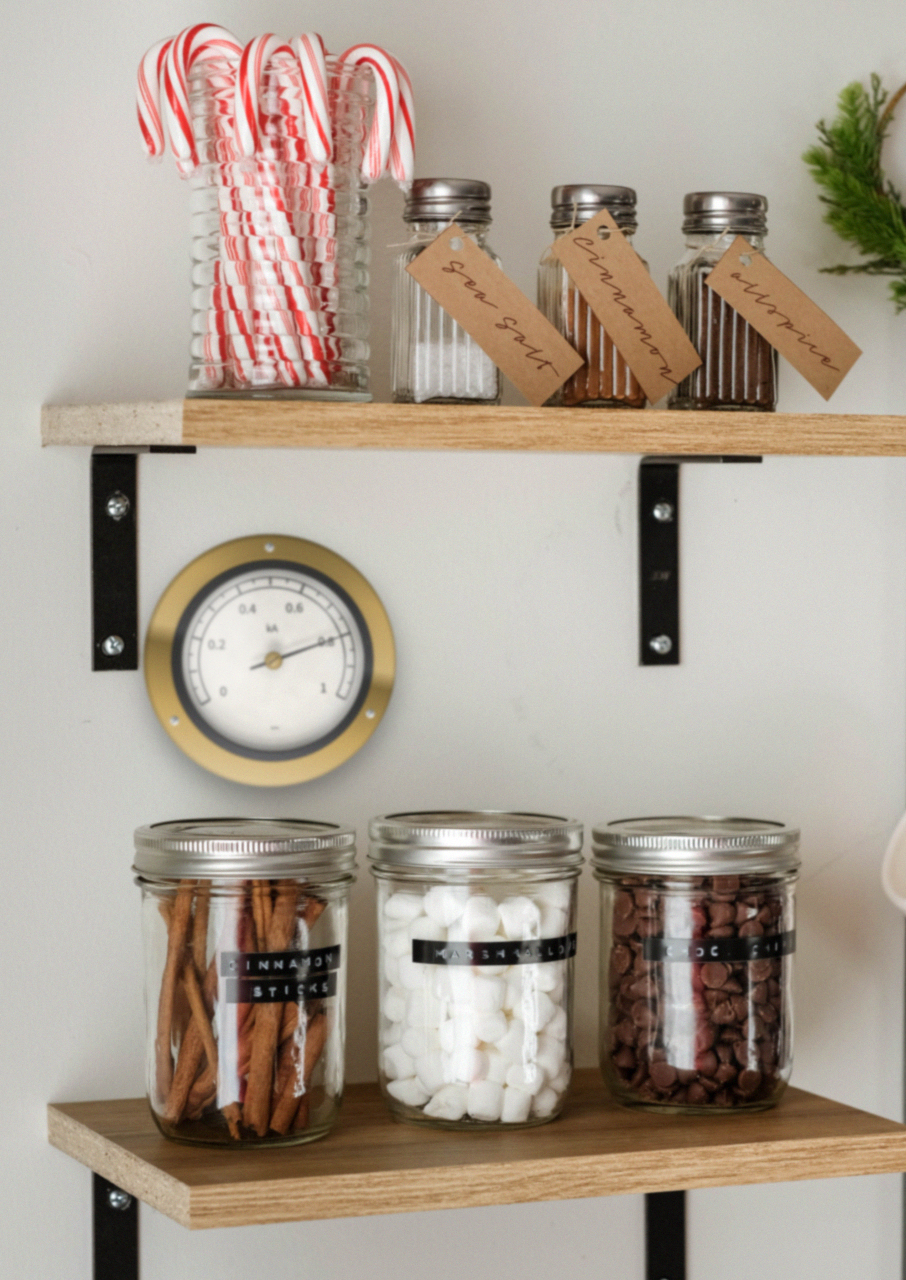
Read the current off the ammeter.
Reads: 0.8 kA
